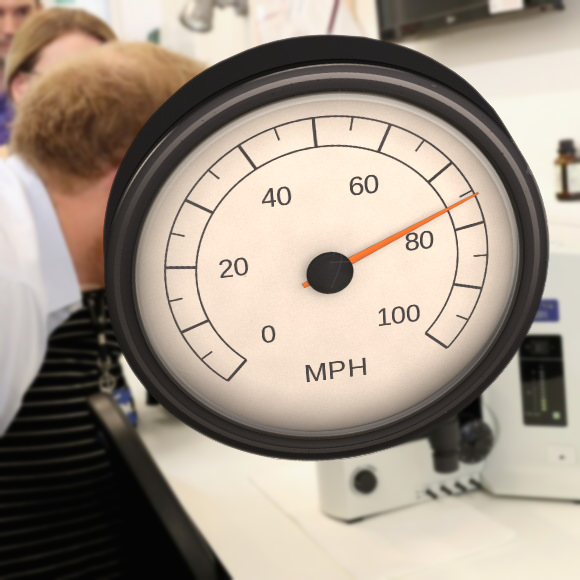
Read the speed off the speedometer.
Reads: 75 mph
